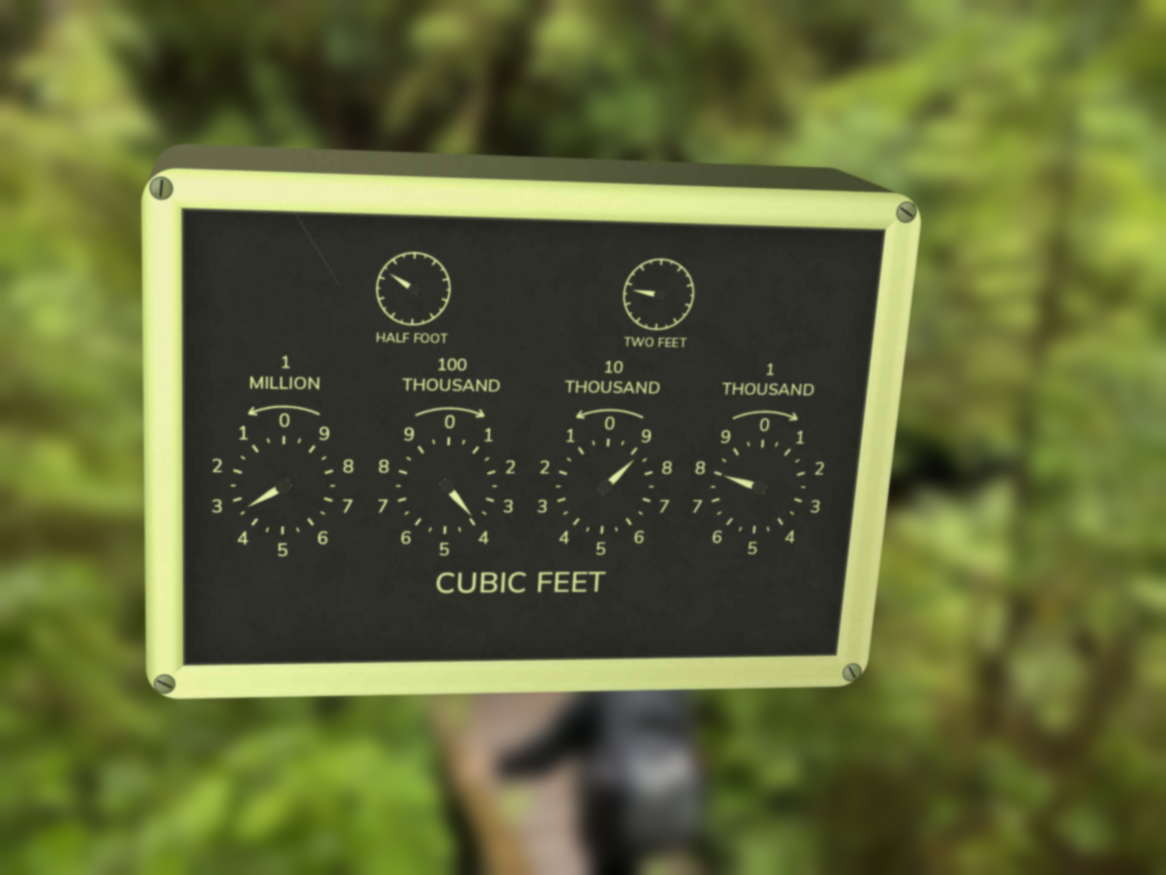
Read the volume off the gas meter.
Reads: 338800 ft³
